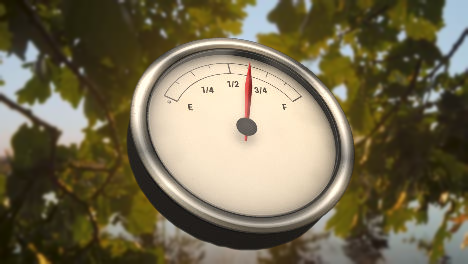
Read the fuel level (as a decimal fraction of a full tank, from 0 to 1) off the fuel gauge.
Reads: 0.625
